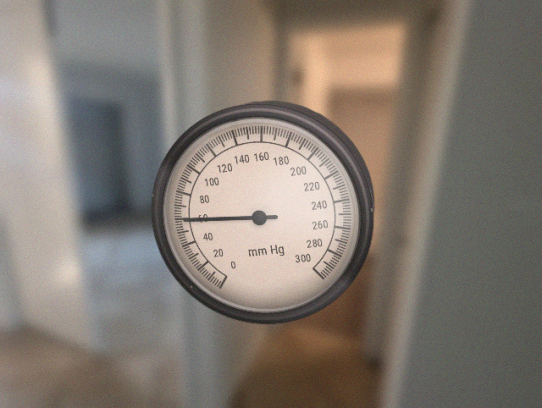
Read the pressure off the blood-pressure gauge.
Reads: 60 mmHg
